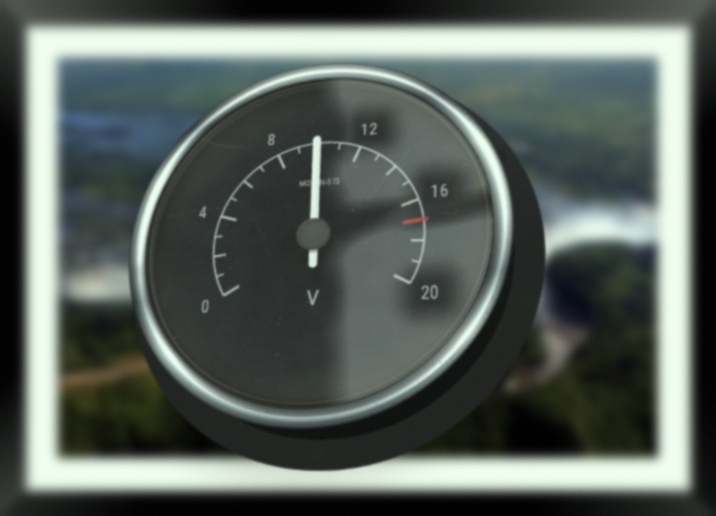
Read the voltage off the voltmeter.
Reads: 10 V
